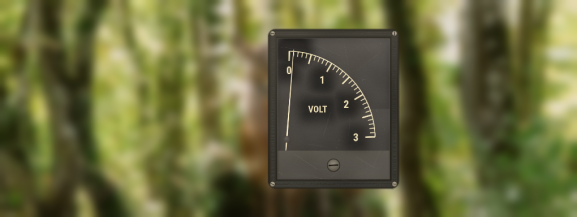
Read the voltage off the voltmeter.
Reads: 0.1 V
